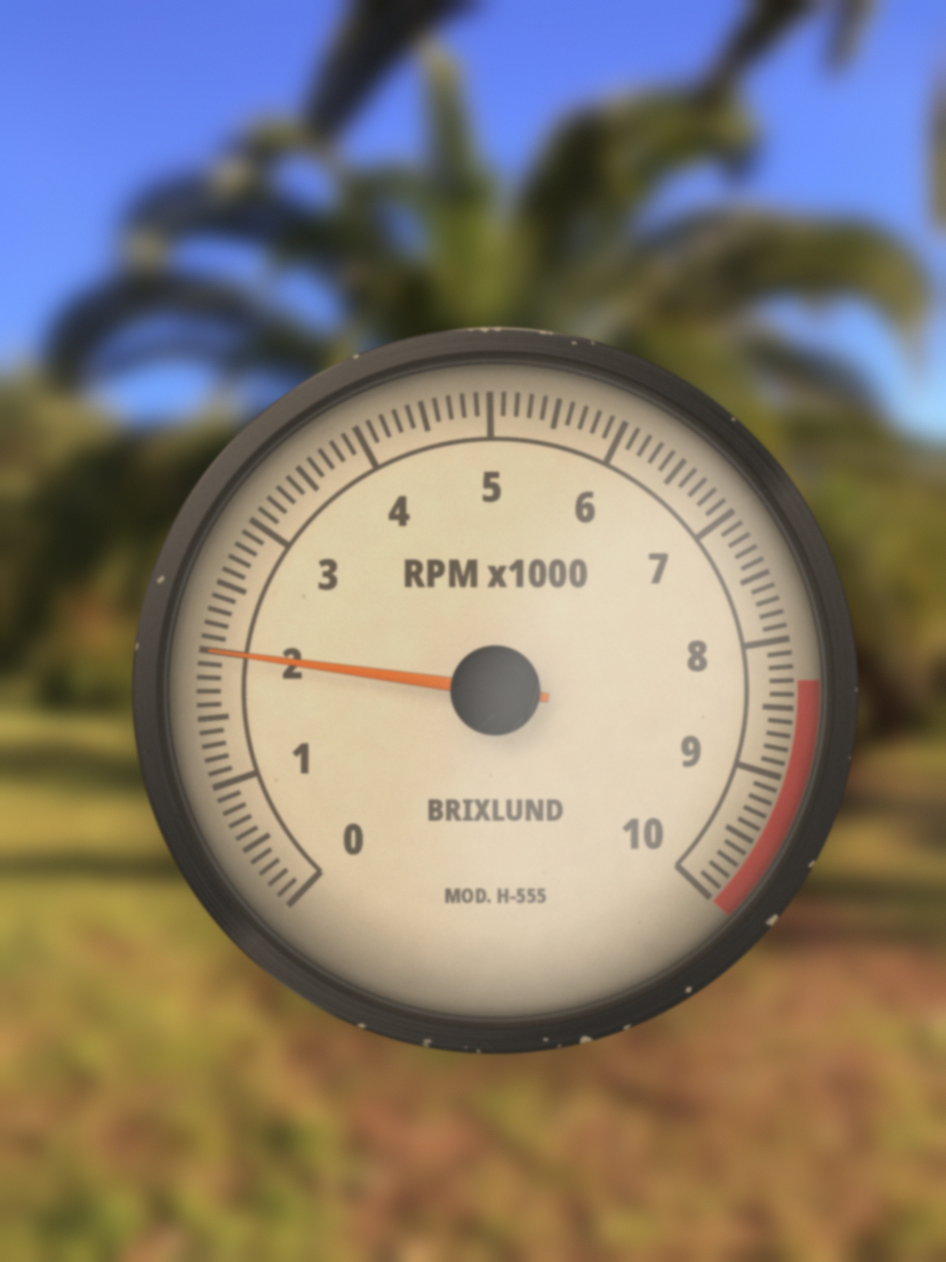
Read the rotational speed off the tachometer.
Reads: 2000 rpm
